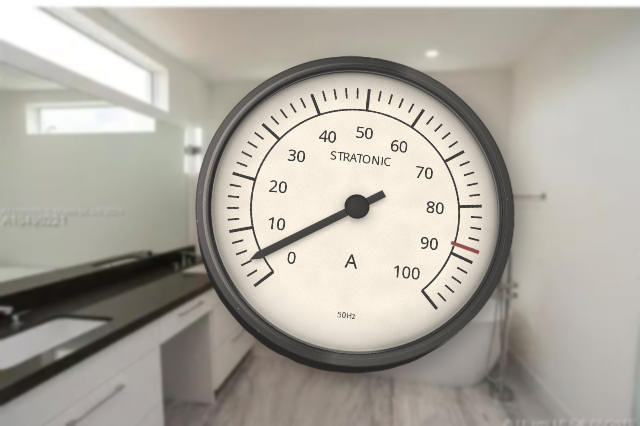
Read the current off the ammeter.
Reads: 4 A
